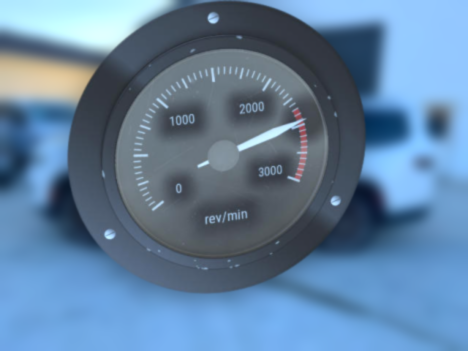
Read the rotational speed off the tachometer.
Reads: 2450 rpm
